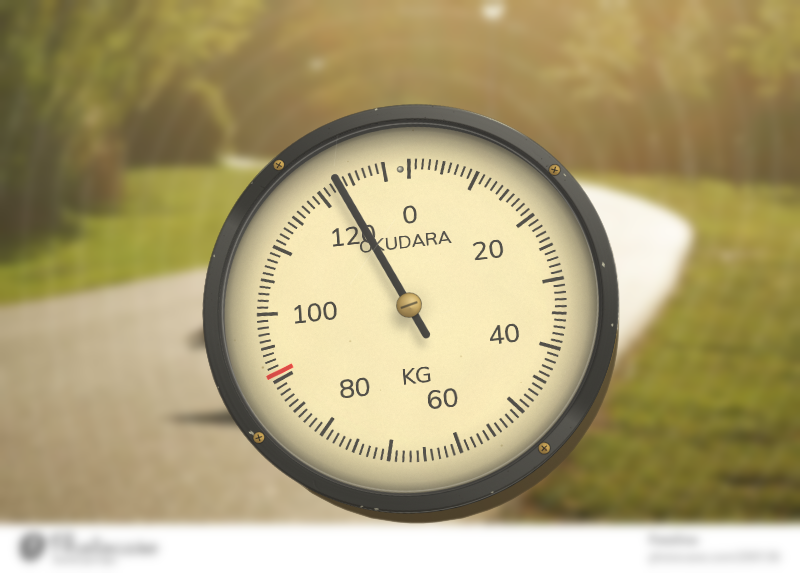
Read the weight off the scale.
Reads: 123 kg
